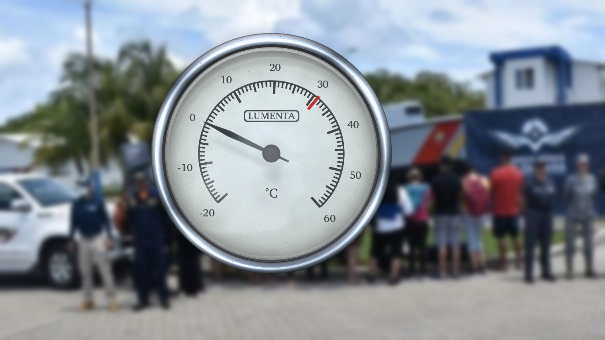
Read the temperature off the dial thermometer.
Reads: 0 °C
